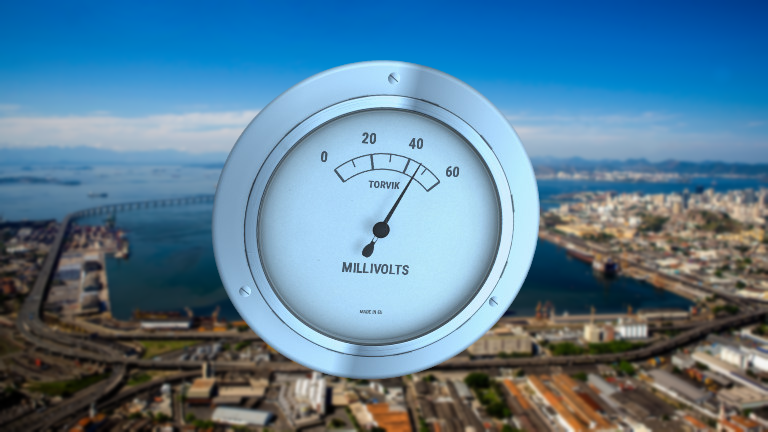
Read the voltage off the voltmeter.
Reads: 45 mV
